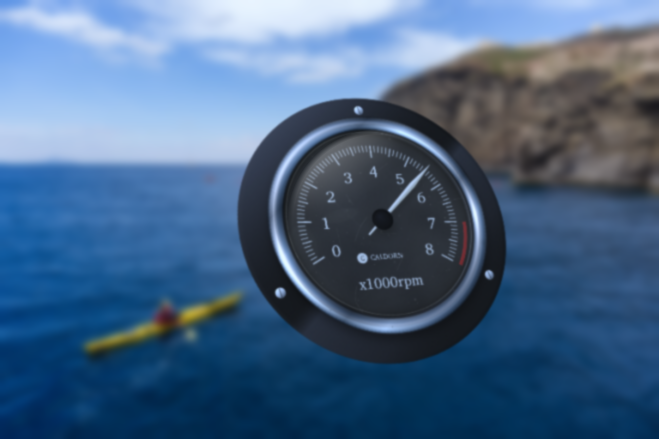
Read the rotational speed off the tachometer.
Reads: 5500 rpm
